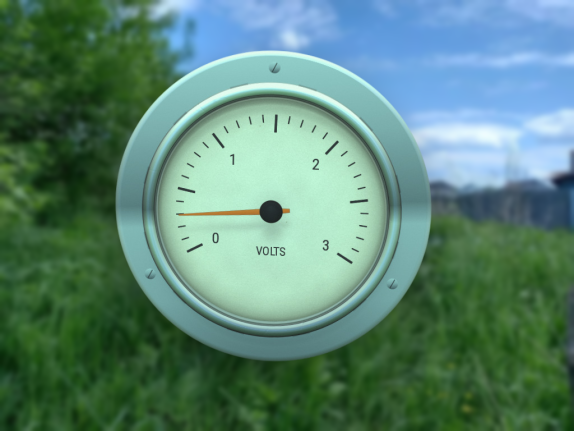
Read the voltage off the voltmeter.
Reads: 0.3 V
